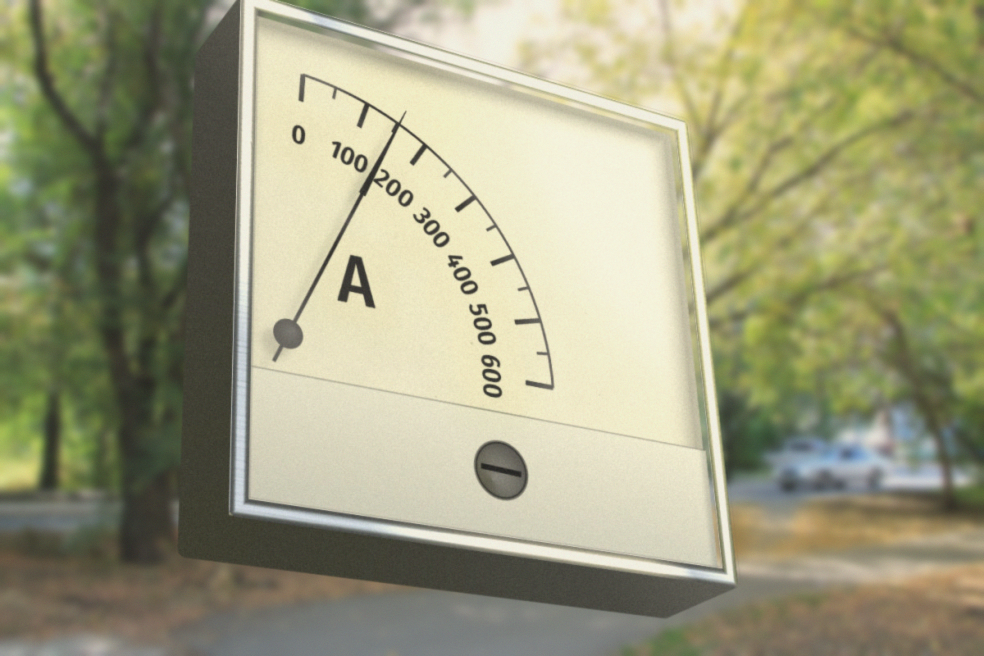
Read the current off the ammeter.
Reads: 150 A
